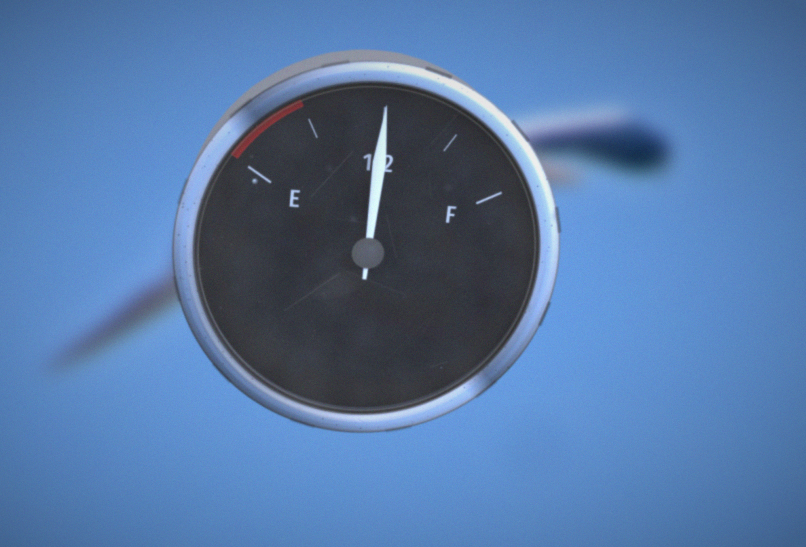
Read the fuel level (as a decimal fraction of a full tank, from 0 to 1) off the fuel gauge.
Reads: 0.5
